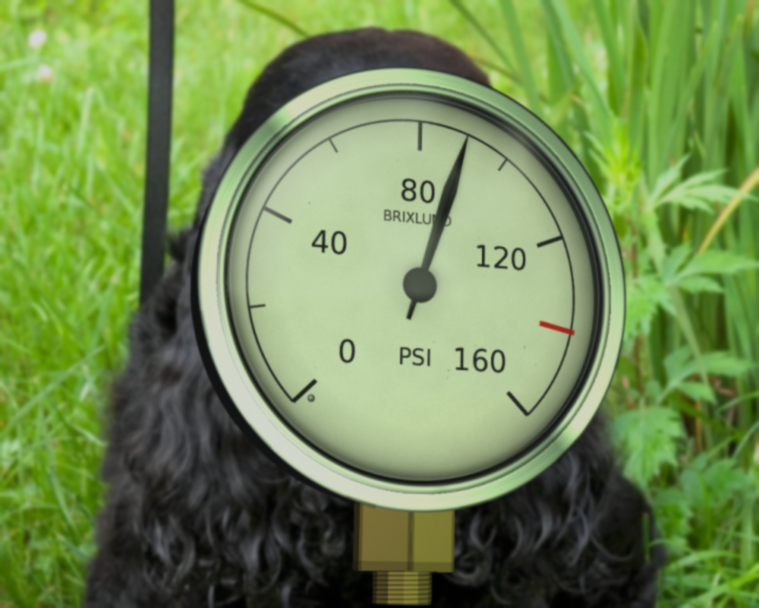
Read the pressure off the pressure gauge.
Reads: 90 psi
